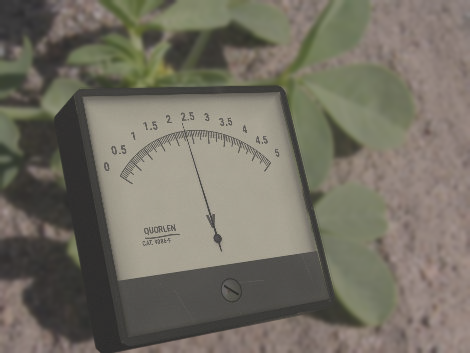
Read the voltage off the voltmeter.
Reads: 2.25 V
